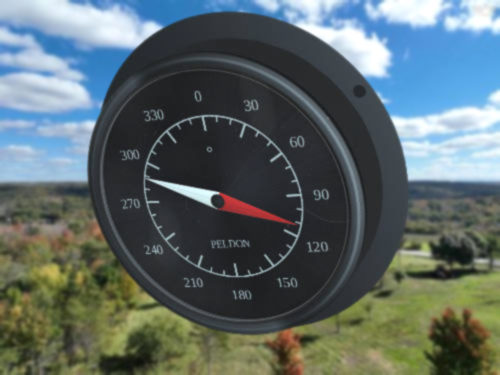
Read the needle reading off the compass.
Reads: 110 °
